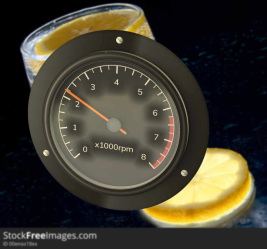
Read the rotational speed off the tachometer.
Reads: 2250 rpm
